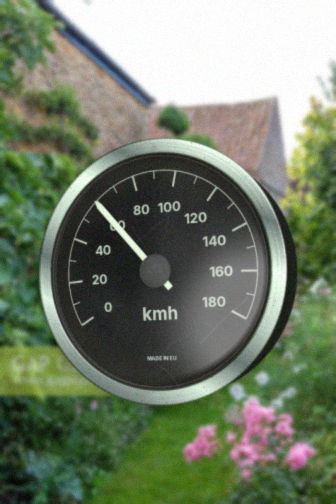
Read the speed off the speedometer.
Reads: 60 km/h
